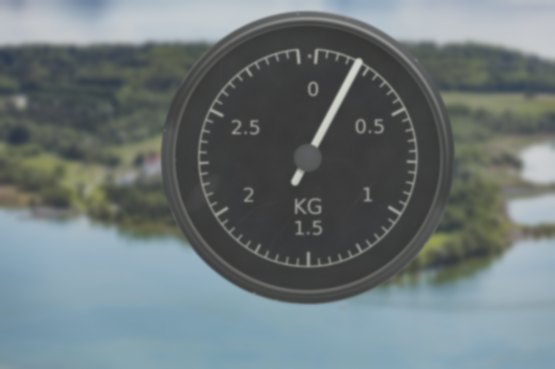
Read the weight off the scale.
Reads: 0.2 kg
